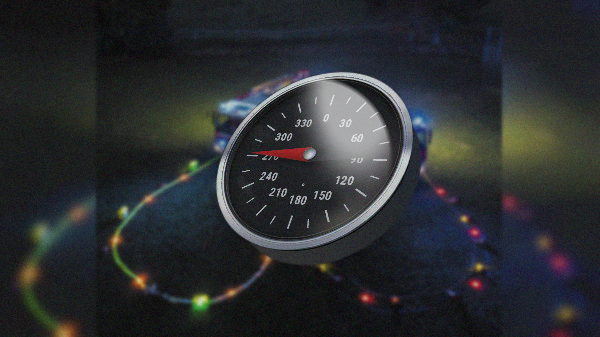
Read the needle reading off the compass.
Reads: 270 °
